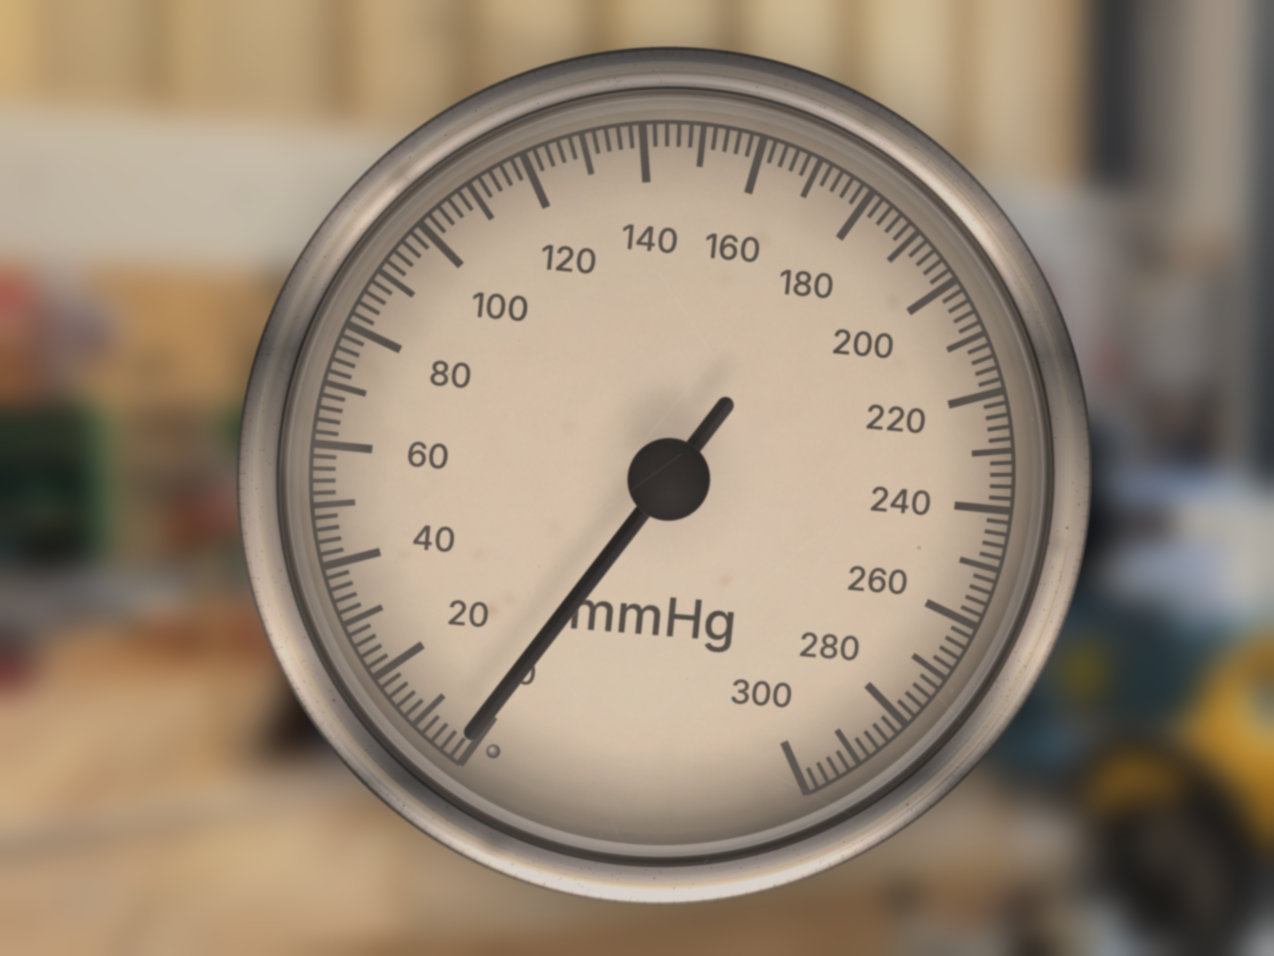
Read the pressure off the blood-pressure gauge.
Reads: 2 mmHg
